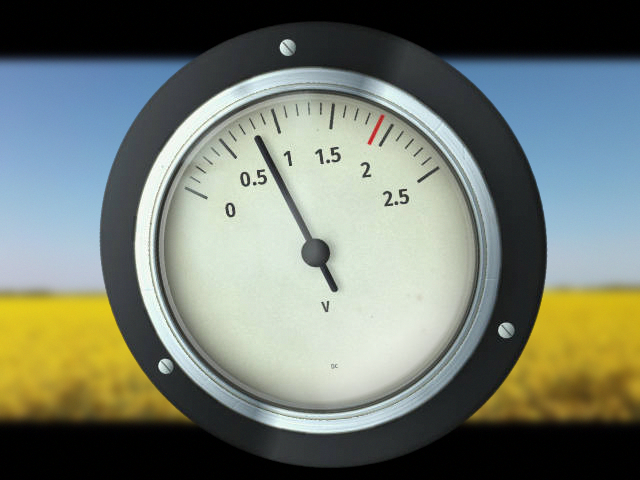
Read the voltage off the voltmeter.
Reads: 0.8 V
